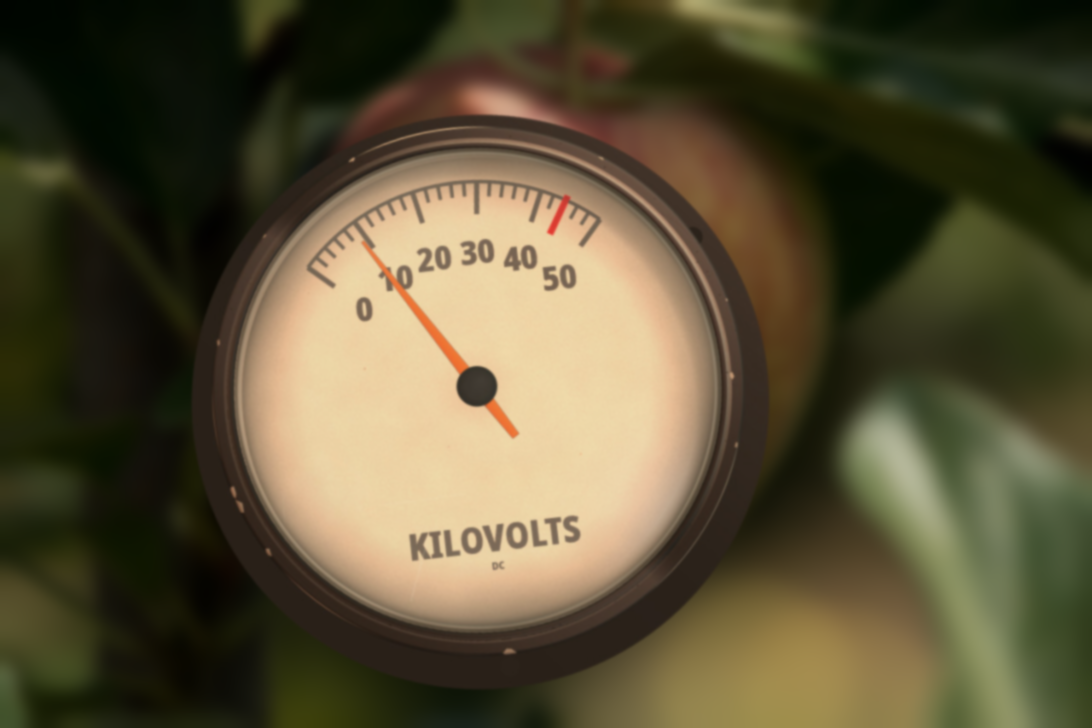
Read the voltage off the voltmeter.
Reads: 9 kV
